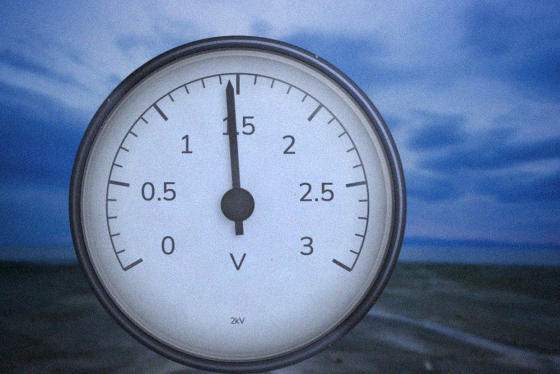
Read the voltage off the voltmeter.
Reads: 1.45 V
